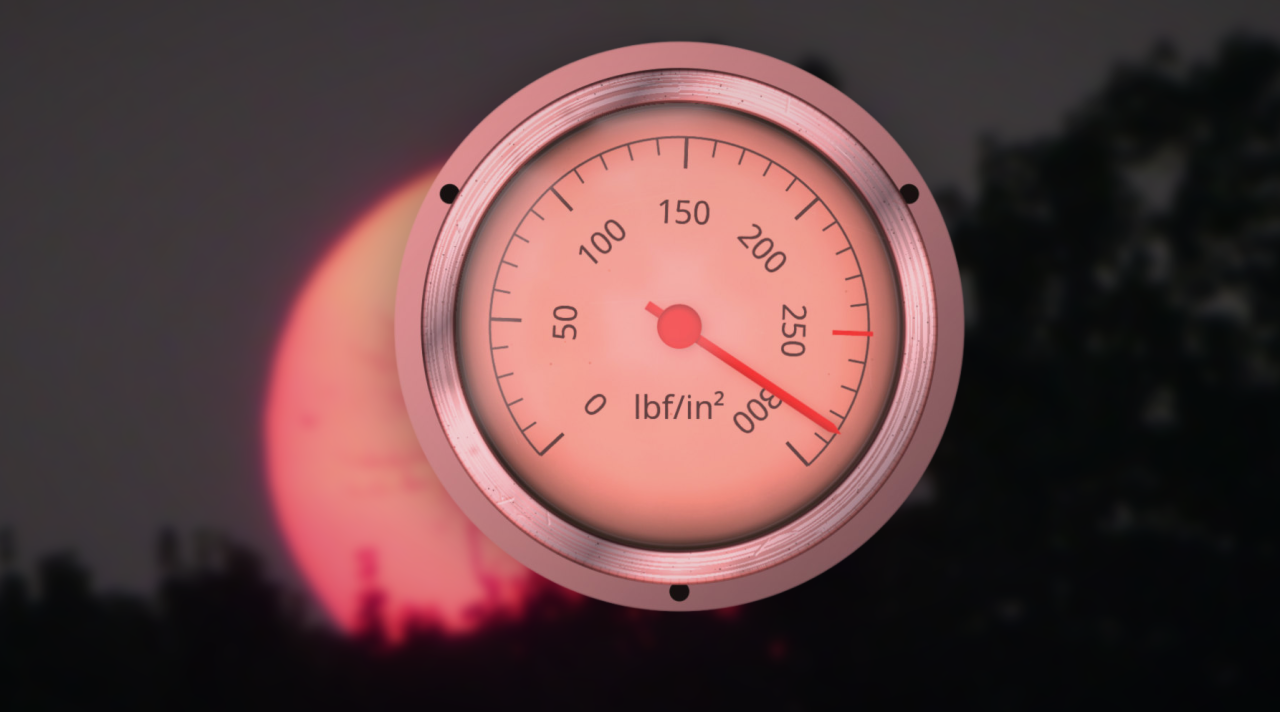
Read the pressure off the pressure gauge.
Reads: 285 psi
